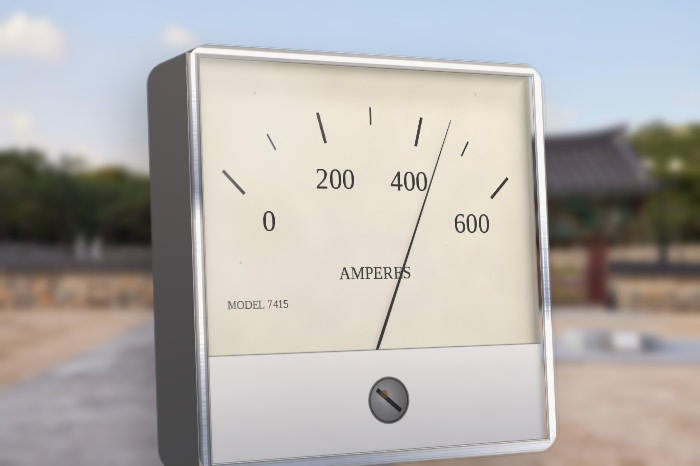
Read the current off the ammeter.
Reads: 450 A
